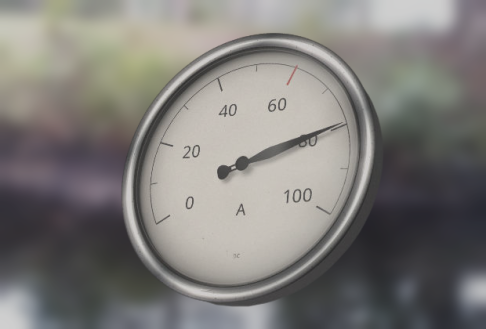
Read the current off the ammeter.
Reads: 80 A
